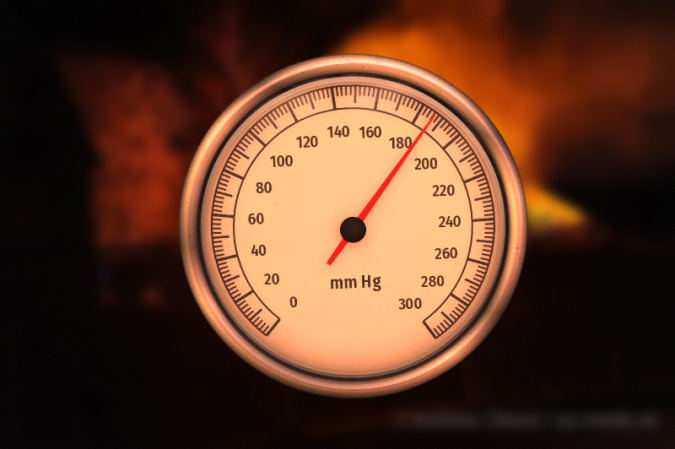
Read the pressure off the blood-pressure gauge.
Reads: 186 mmHg
